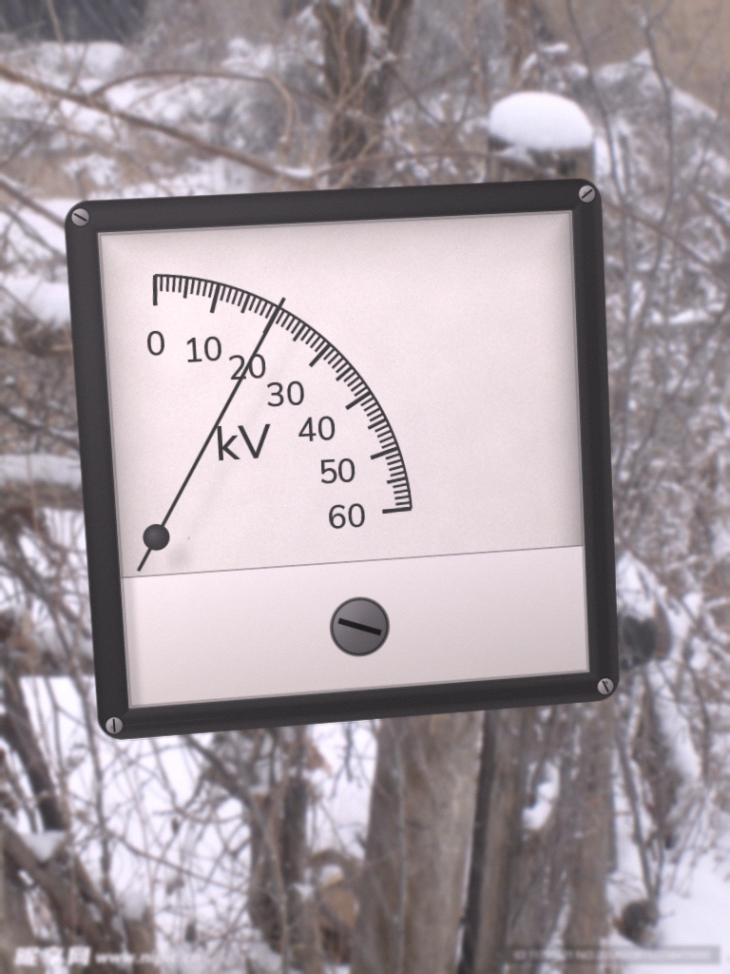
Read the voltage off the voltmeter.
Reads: 20 kV
